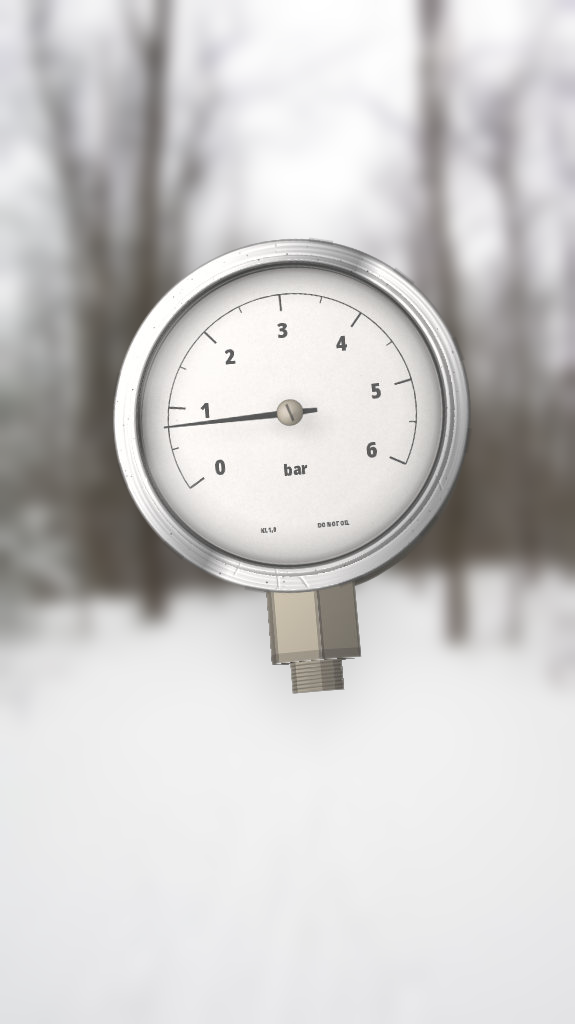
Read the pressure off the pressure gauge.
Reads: 0.75 bar
